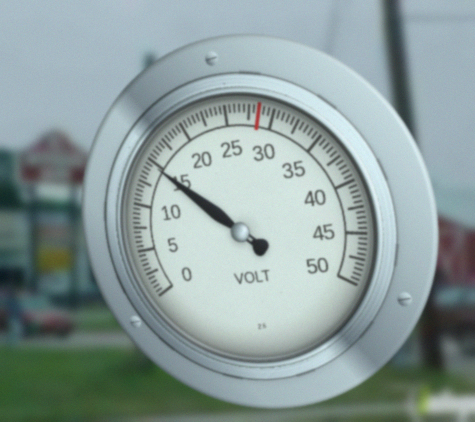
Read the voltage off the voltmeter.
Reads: 15 V
